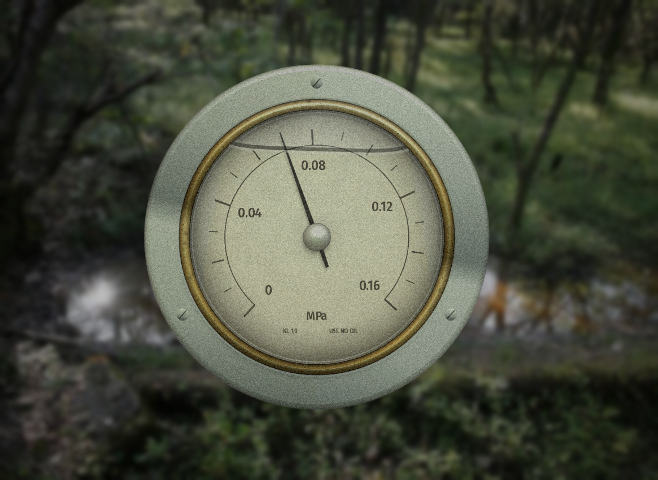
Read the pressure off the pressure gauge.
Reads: 0.07 MPa
